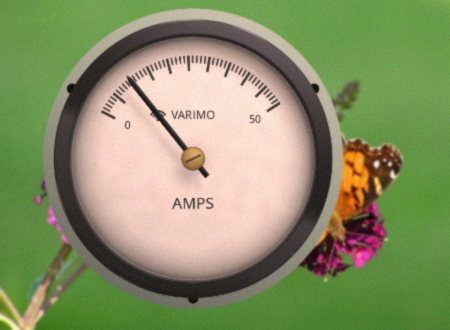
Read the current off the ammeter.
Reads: 10 A
